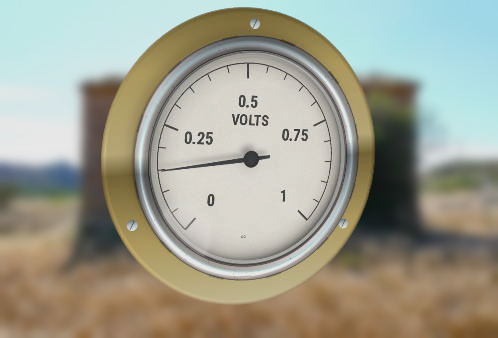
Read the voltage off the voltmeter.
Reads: 0.15 V
